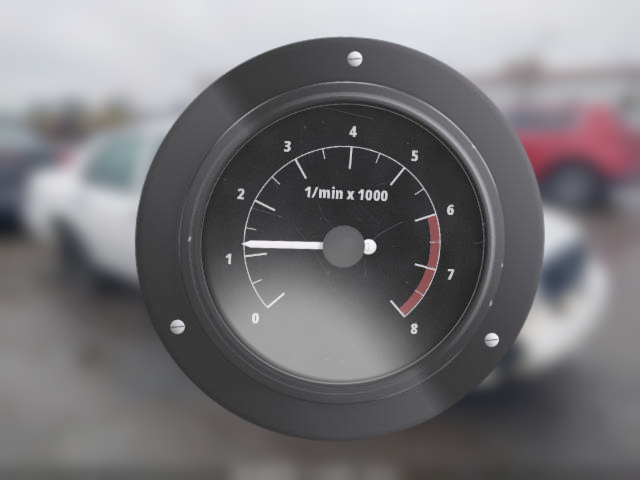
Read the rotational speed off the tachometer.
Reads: 1250 rpm
